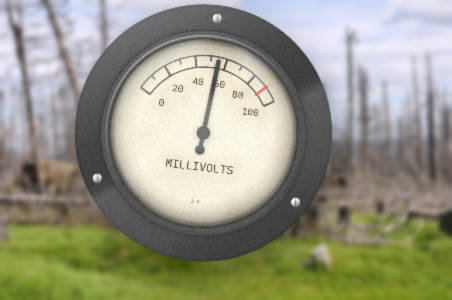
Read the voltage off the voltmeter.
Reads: 55 mV
